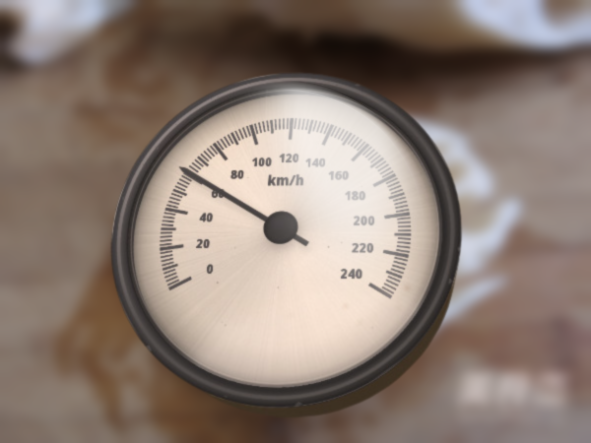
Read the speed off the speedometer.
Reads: 60 km/h
